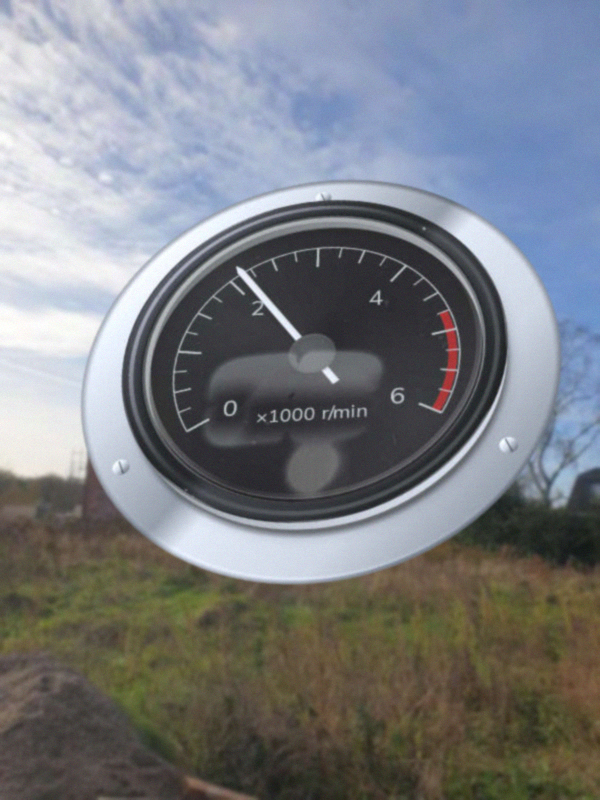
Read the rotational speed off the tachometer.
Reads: 2125 rpm
